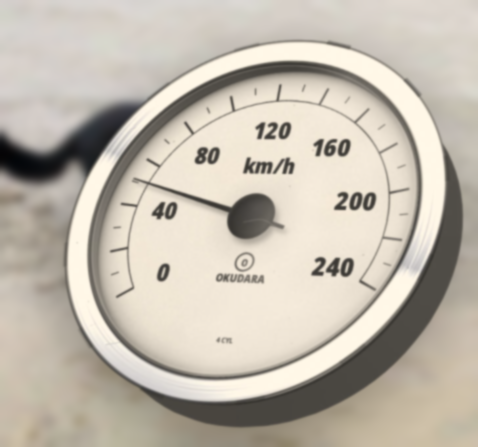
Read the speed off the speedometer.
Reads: 50 km/h
